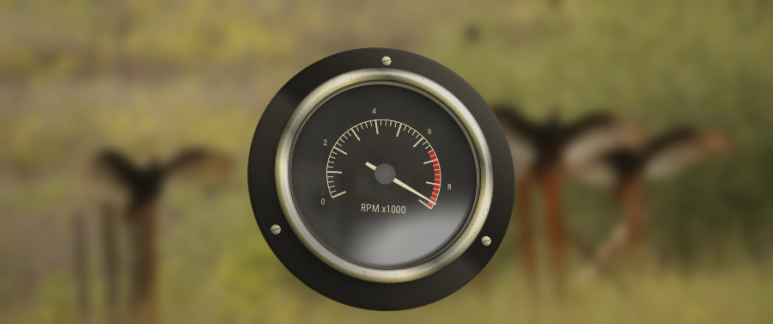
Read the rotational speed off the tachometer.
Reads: 8800 rpm
